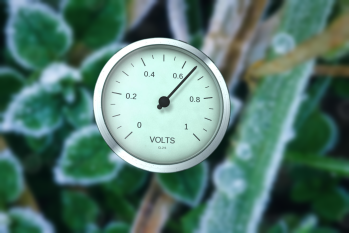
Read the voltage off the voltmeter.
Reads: 0.65 V
